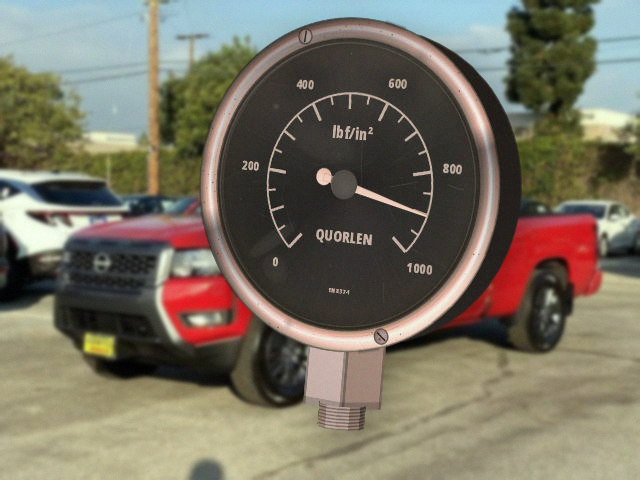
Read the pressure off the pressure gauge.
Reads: 900 psi
